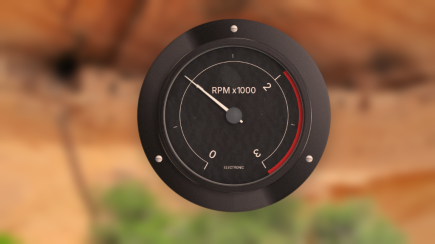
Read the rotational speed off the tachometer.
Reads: 1000 rpm
